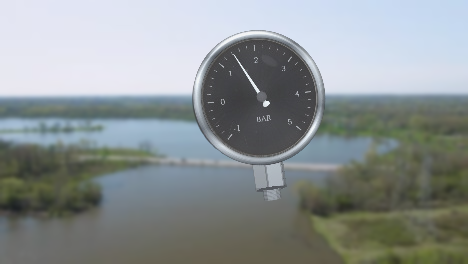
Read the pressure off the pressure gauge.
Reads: 1.4 bar
